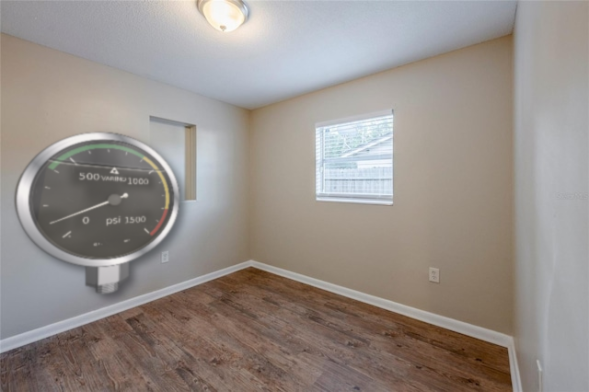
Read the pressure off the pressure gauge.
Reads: 100 psi
